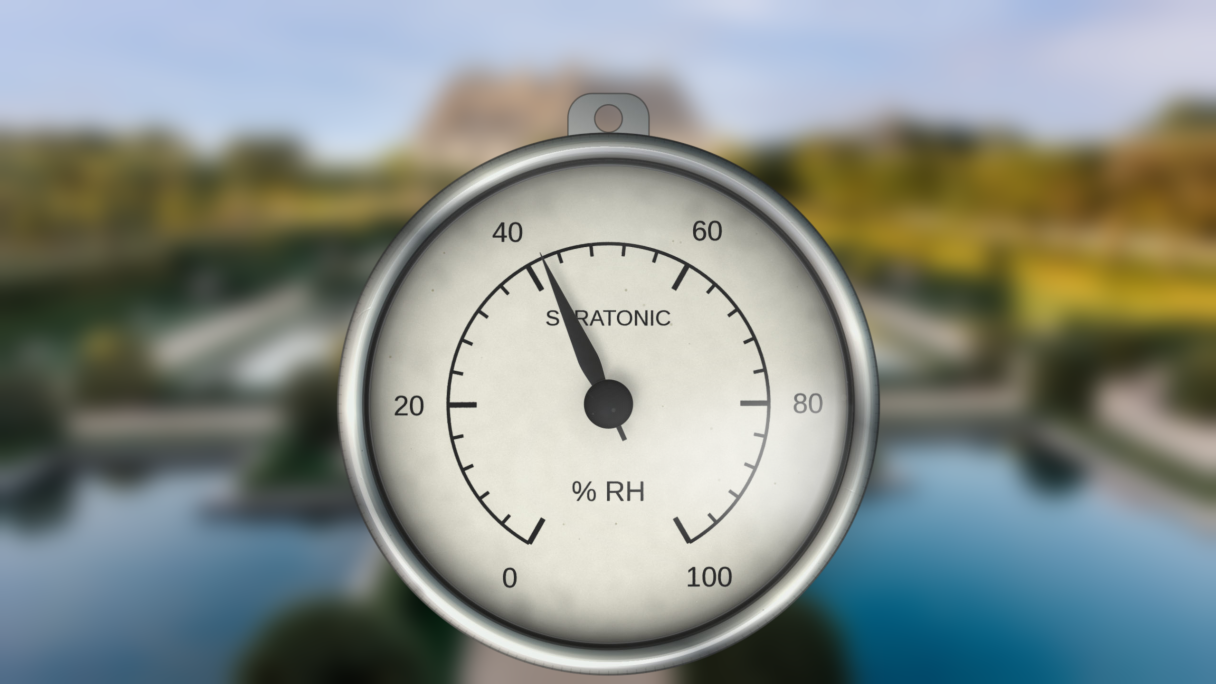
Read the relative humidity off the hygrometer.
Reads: 42 %
